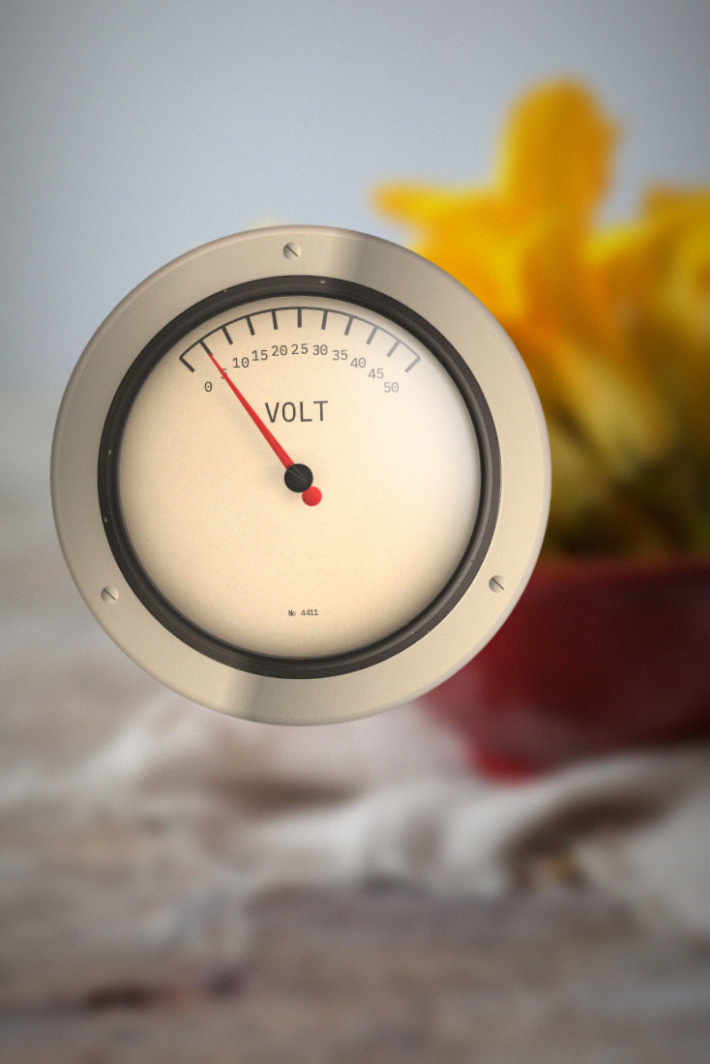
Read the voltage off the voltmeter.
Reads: 5 V
